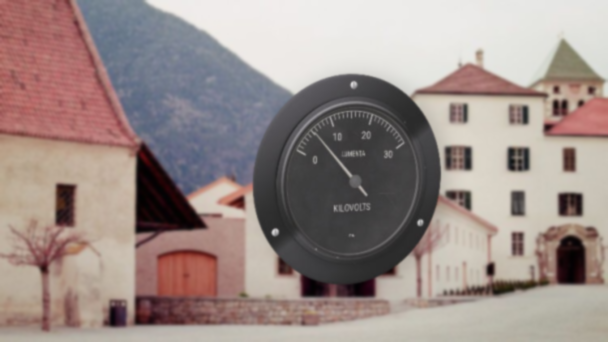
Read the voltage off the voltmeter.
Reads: 5 kV
